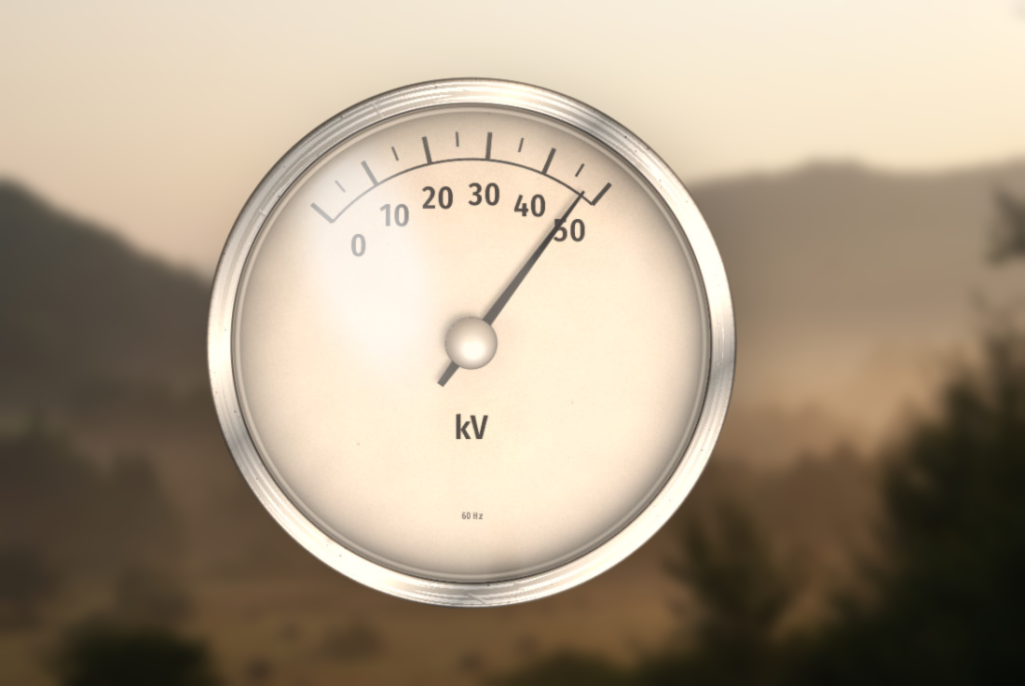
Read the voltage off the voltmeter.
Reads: 47.5 kV
